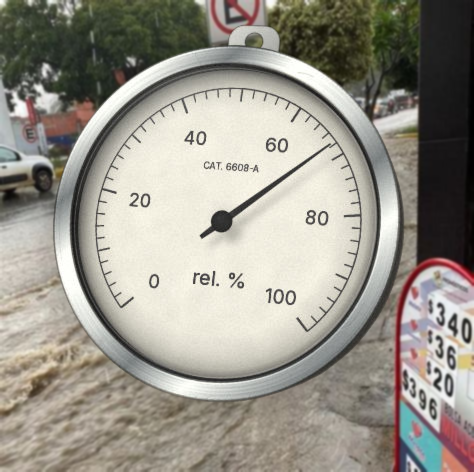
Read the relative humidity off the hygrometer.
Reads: 68 %
